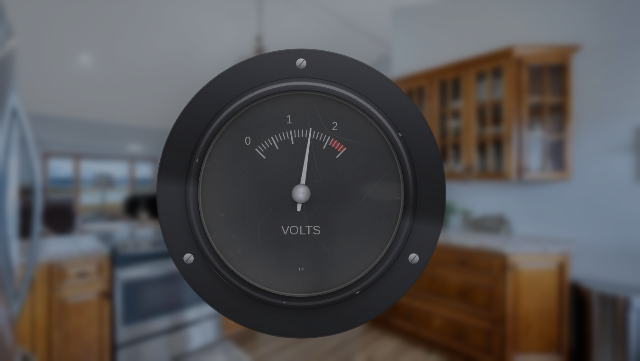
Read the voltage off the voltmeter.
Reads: 1.5 V
